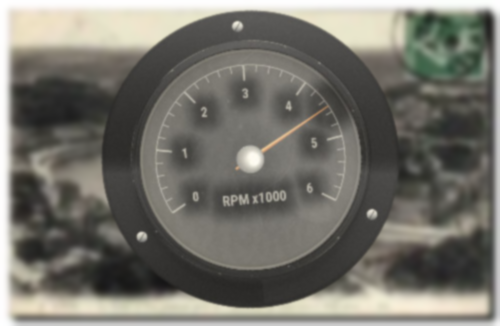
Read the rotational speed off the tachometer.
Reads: 4500 rpm
